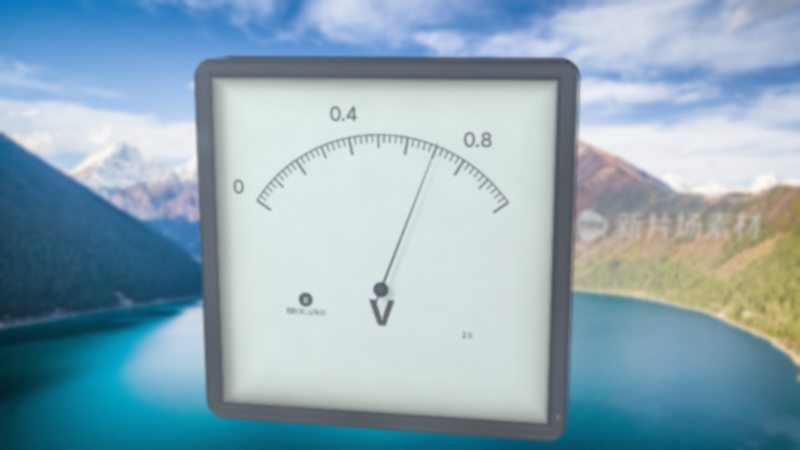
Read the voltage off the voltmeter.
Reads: 0.7 V
